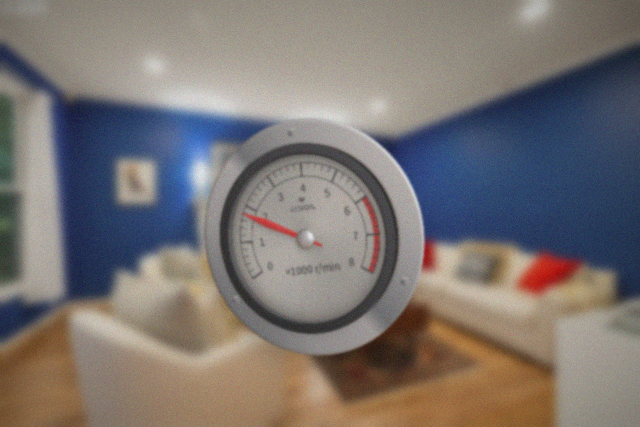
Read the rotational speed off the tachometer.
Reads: 1800 rpm
